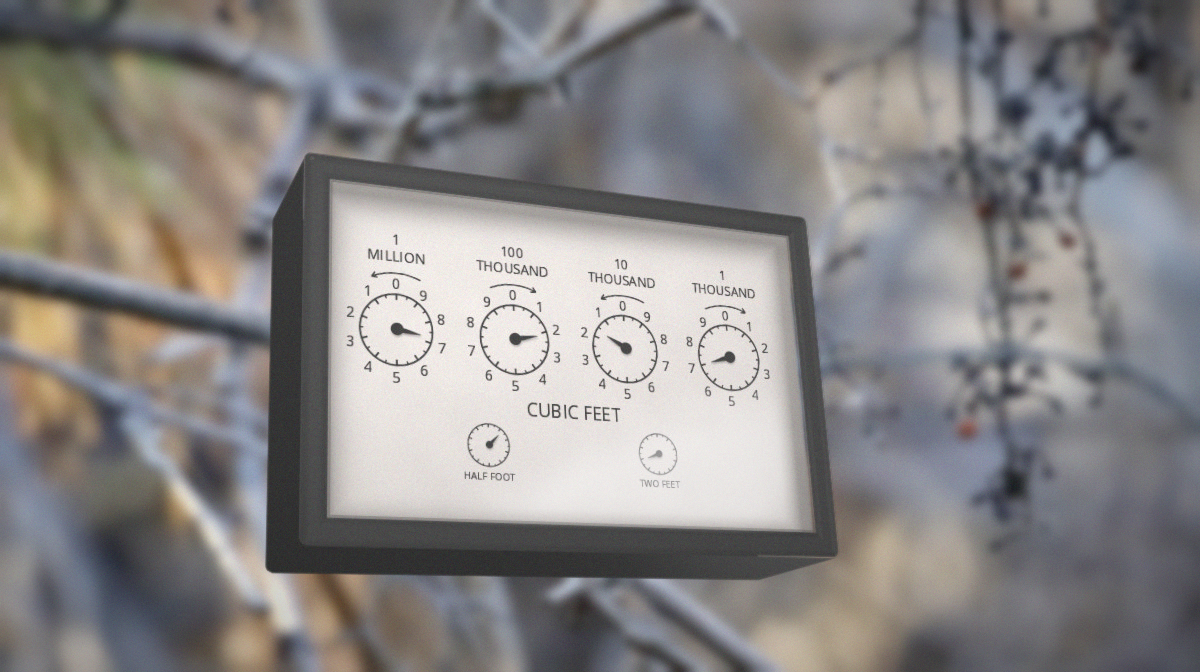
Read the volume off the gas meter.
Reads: 721700 ft³
